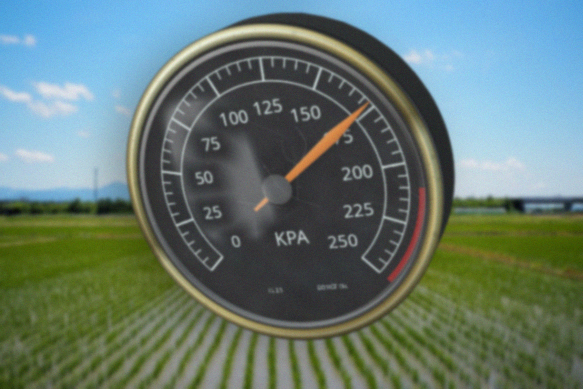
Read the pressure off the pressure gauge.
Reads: 172.5 kPa
